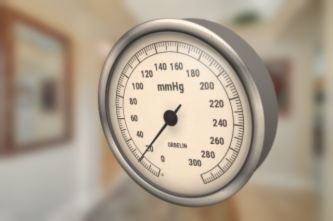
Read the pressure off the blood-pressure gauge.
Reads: 20 mmHg
